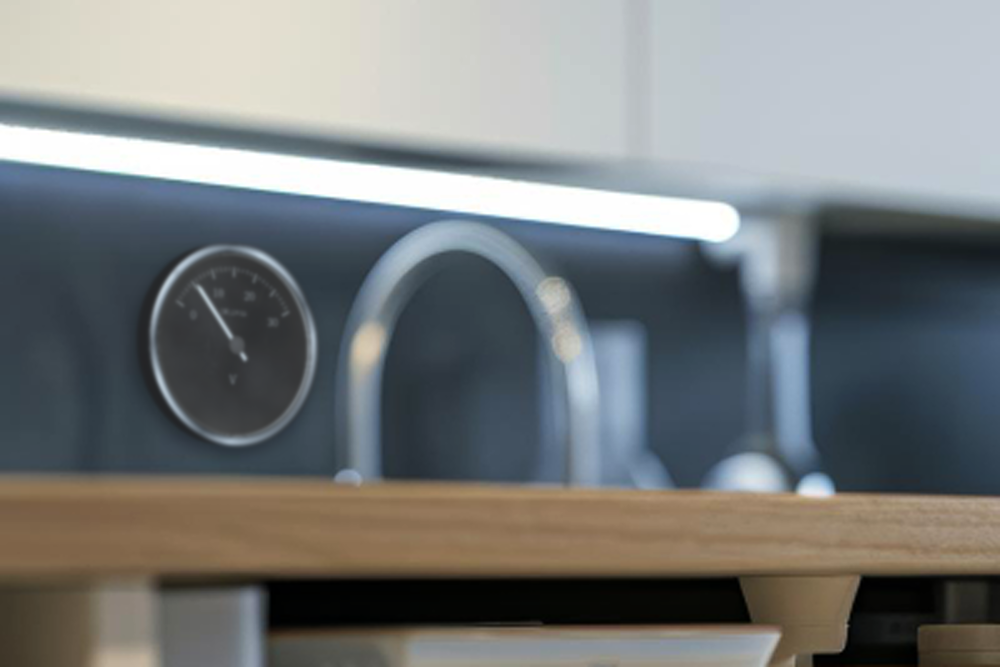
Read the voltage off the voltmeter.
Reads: 5 V
